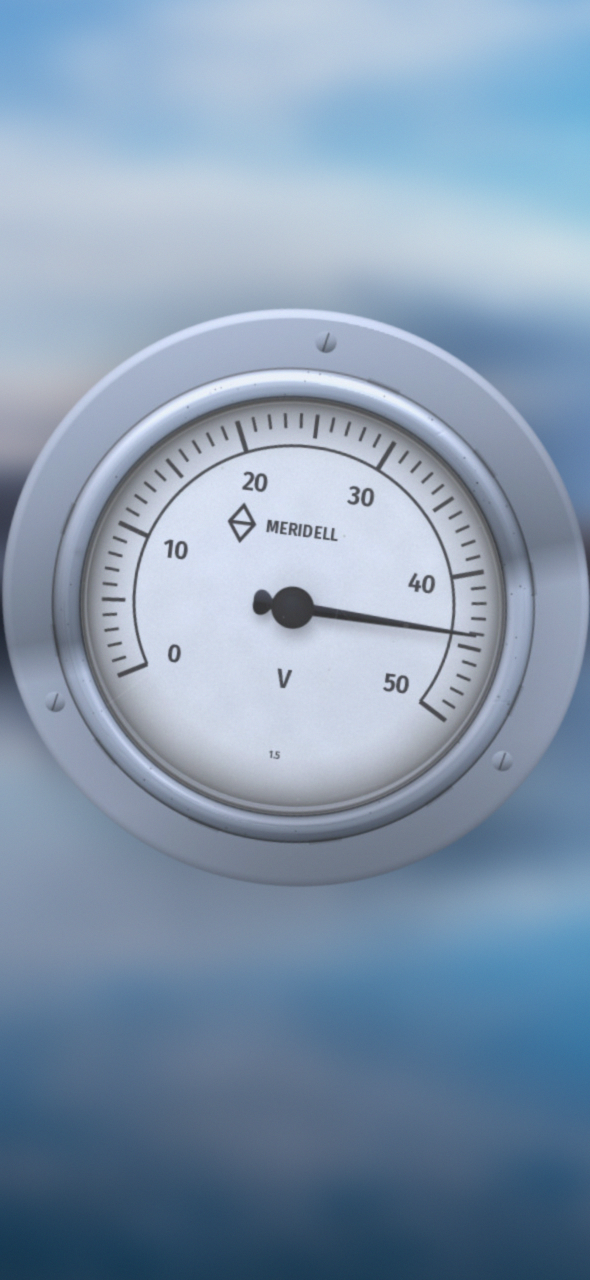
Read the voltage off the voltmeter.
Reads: 44 V
